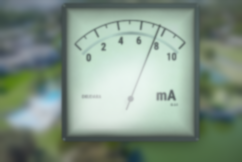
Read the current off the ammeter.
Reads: 7.5 mA
